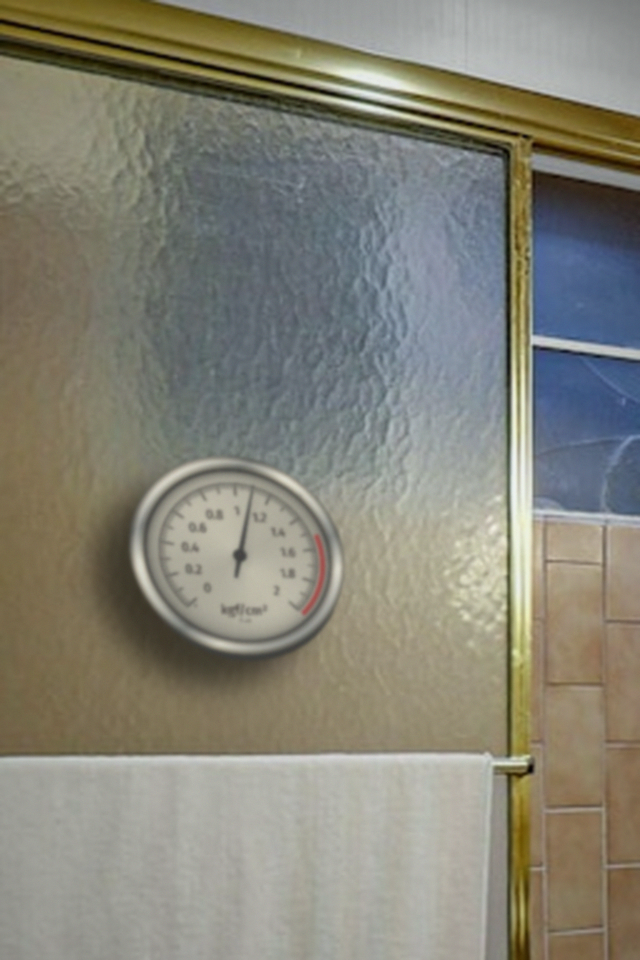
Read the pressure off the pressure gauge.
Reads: 1.1 kg/cm²
